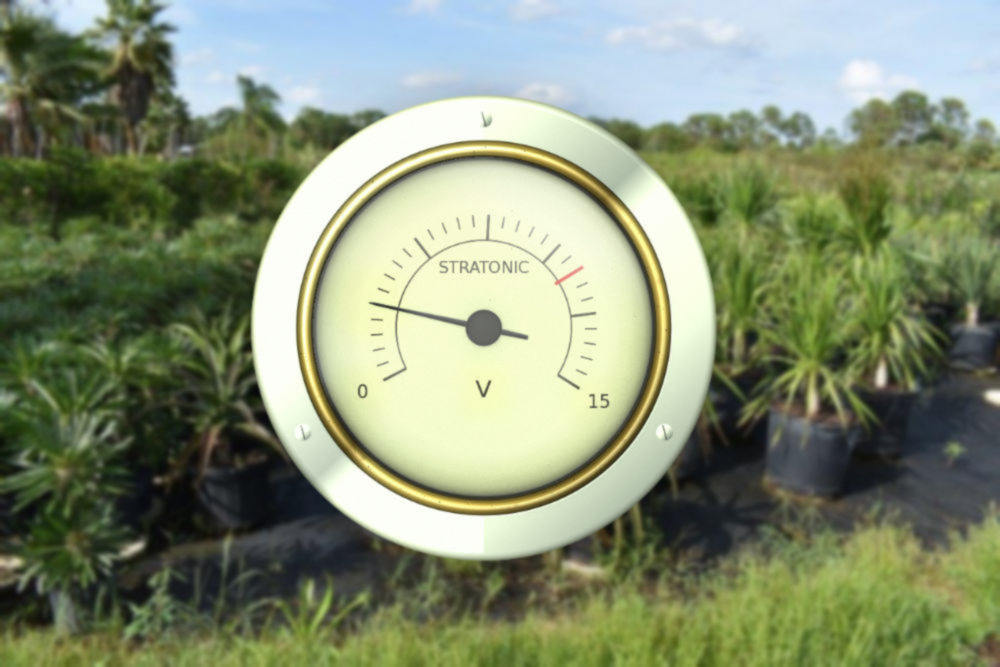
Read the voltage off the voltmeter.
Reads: 2.5 V
